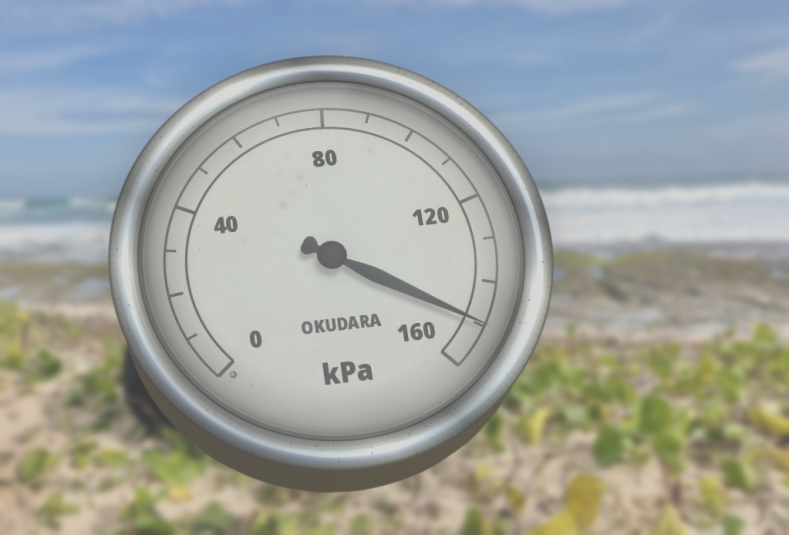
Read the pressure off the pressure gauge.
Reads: 150 kPa
